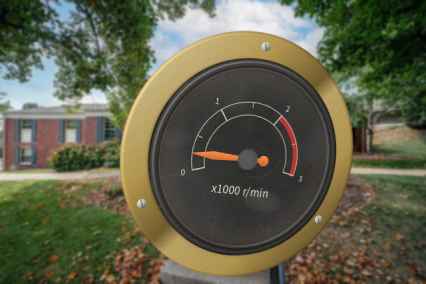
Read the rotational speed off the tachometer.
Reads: 250 rpm
